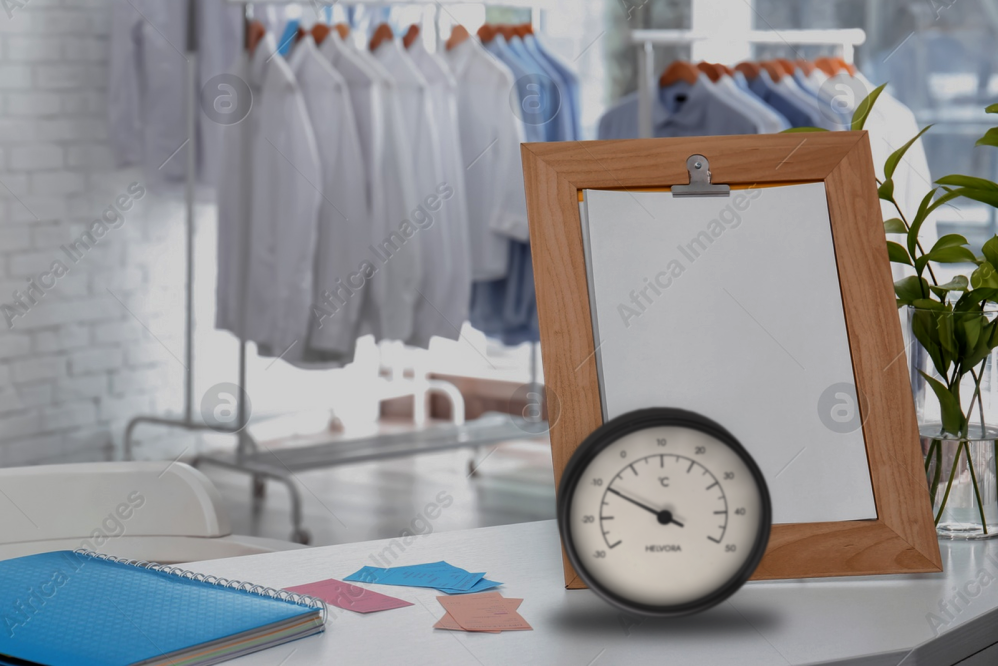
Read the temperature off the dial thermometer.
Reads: -10 °C
